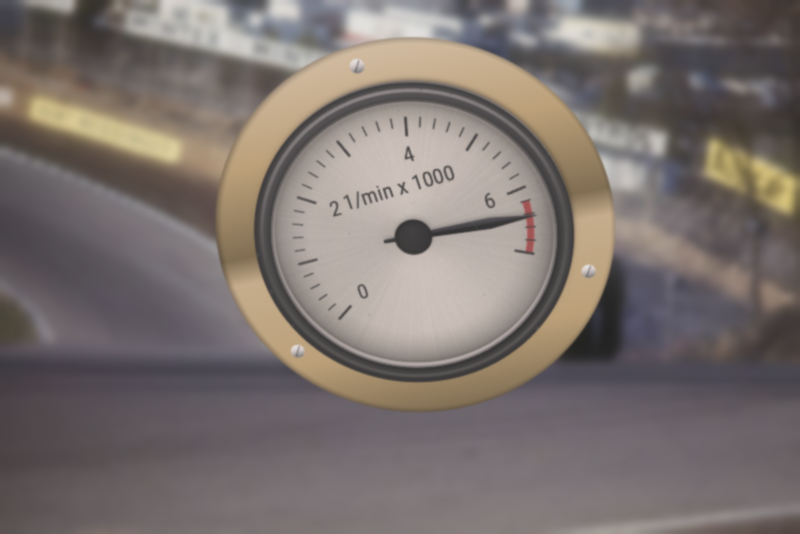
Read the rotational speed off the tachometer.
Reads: 6400 rpm
